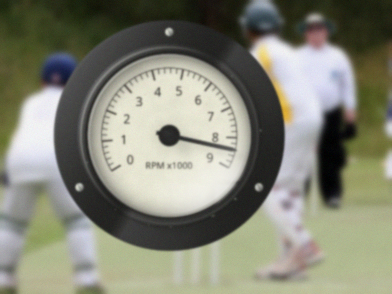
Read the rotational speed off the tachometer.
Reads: 8400 rpm
